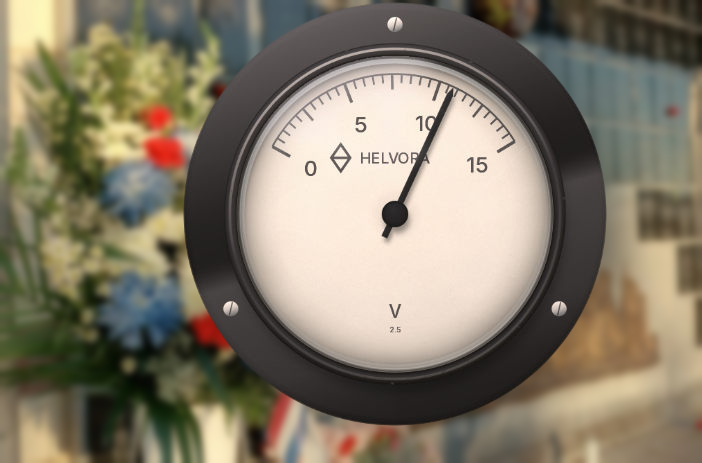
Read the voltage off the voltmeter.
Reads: 10.75 V
